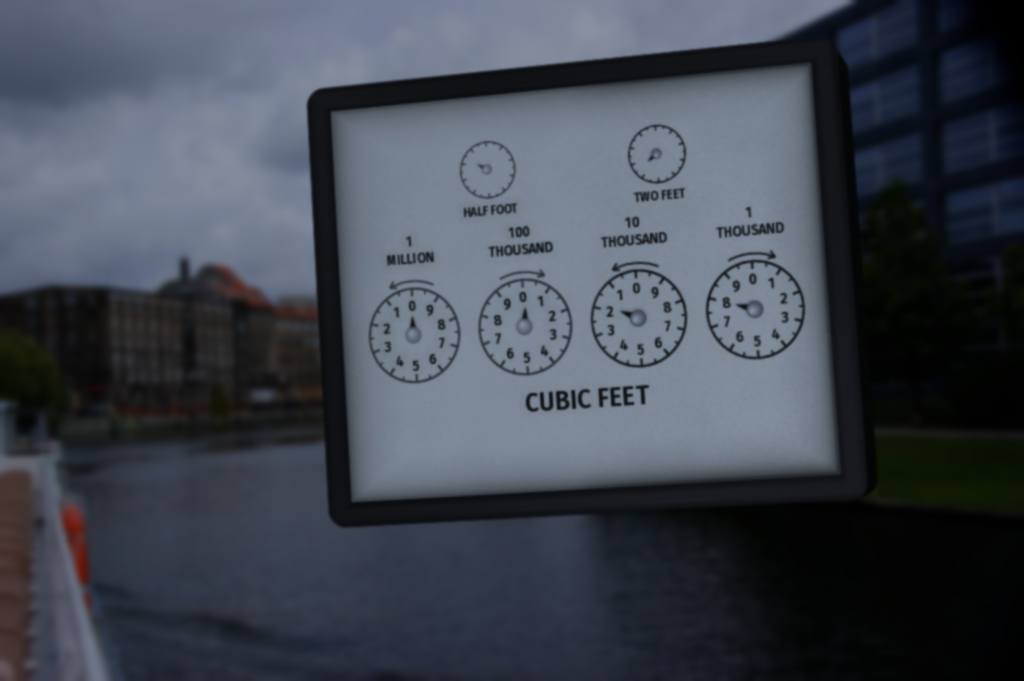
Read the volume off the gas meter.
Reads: 1800 ft³
